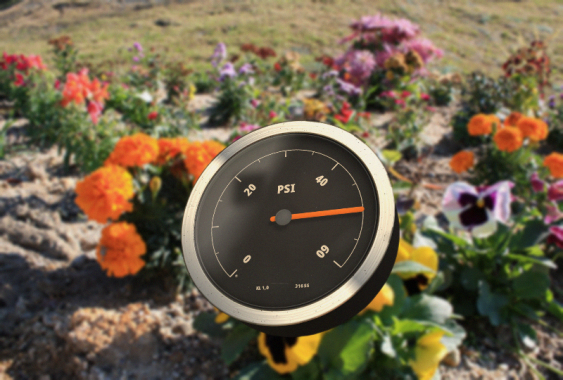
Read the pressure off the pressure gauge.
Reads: 50 psi
